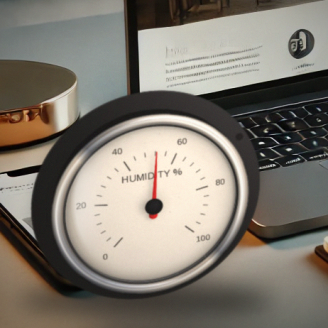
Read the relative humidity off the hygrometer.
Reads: 52 %
